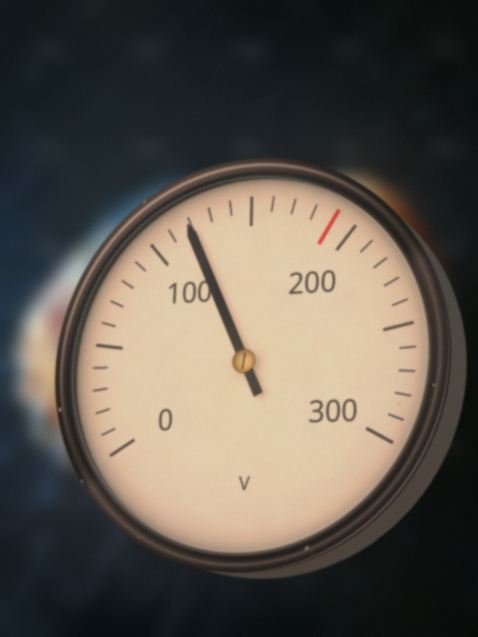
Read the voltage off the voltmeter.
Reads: 120 V
